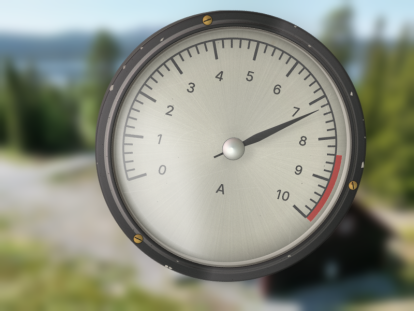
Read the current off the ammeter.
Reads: 7.2 A
